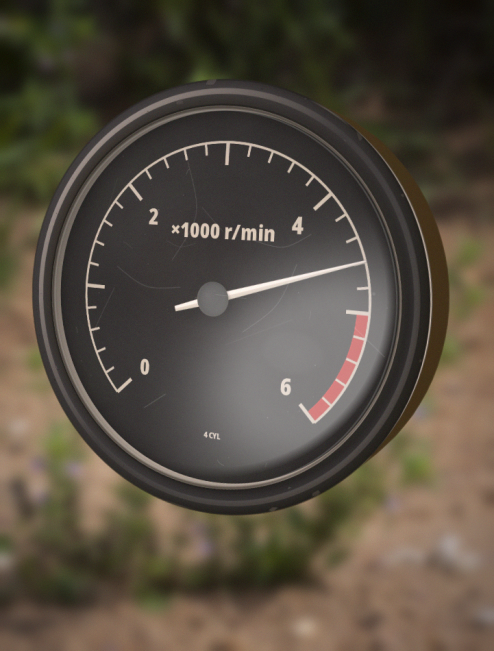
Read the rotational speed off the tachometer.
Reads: 4600 rpm
